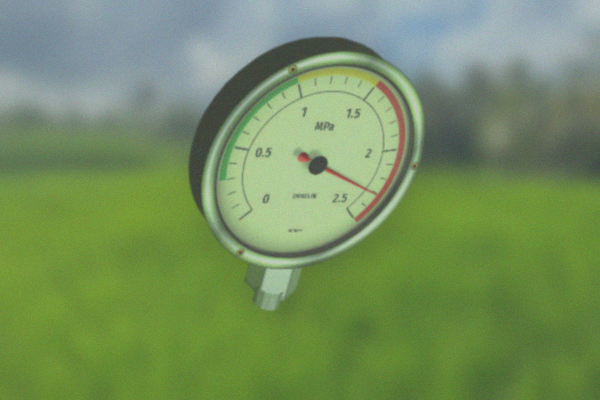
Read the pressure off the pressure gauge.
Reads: 2.3 MPa
